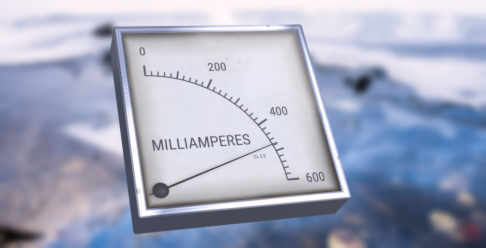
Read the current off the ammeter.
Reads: 480 mA
